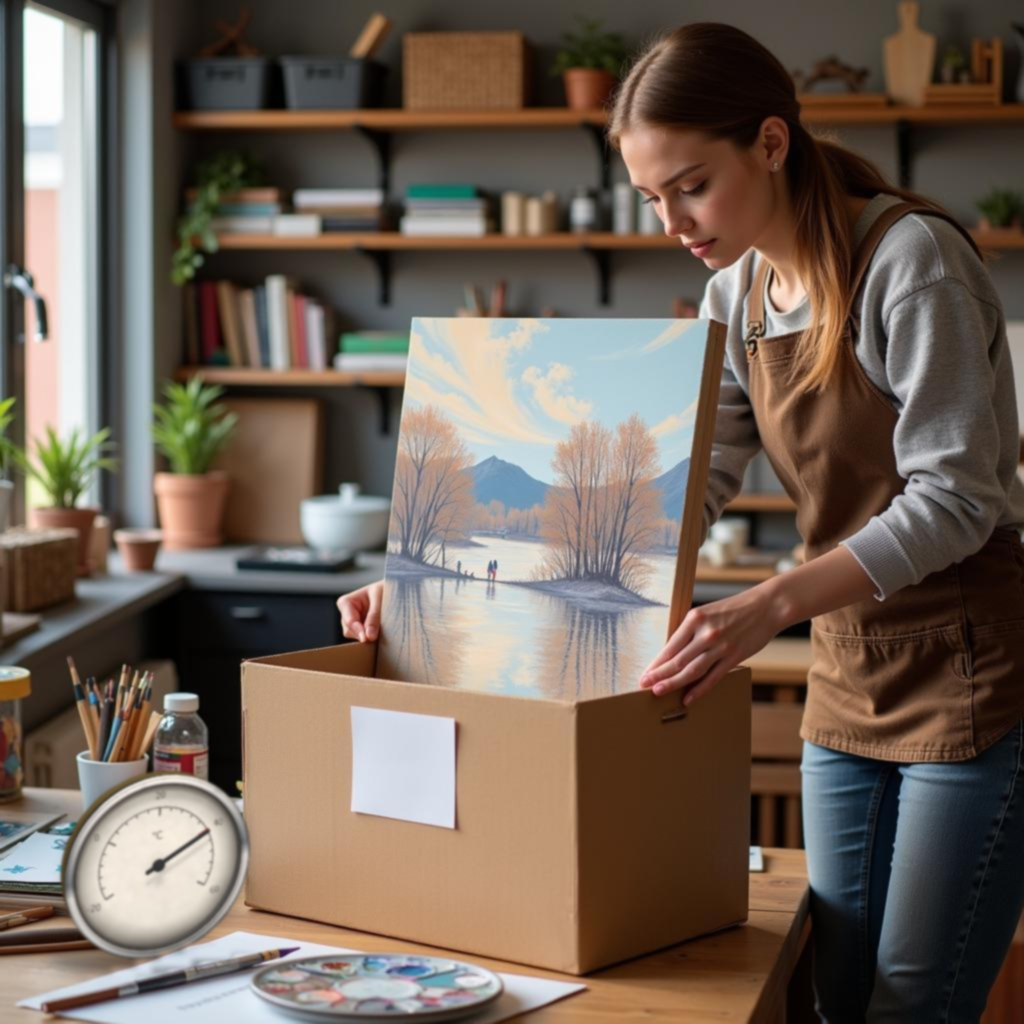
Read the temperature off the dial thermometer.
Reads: 40 °C
